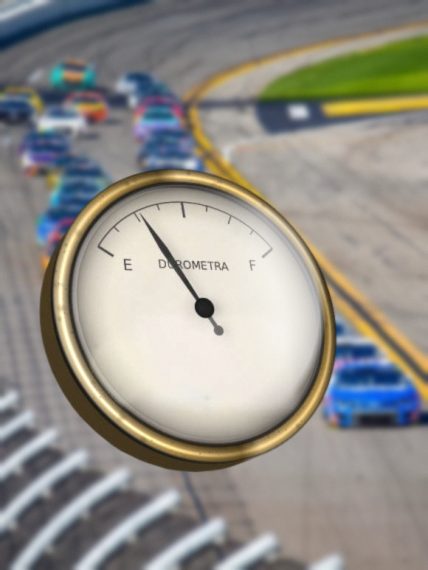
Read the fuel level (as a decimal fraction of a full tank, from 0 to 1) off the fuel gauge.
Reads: 0.25
